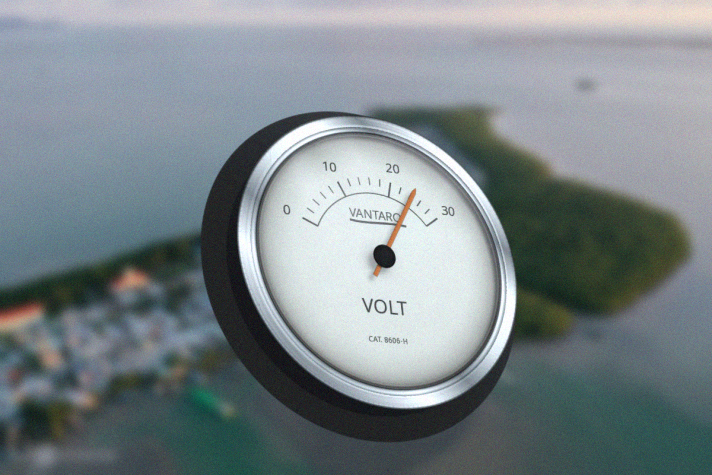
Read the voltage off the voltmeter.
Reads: 24 V
